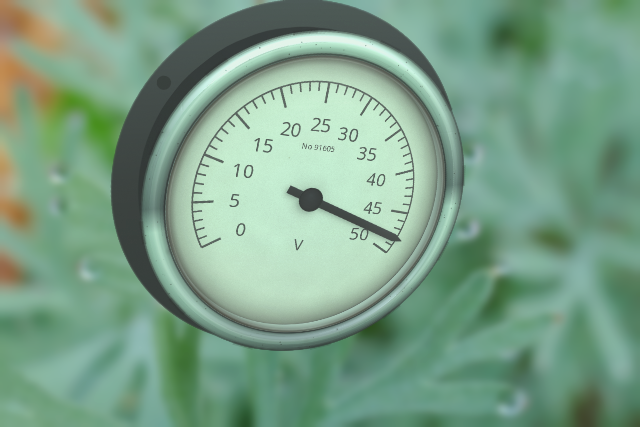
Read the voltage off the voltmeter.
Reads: 48 V
